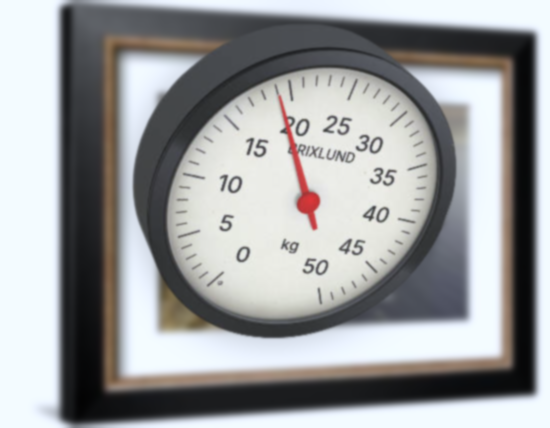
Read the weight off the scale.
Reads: 19 kg
